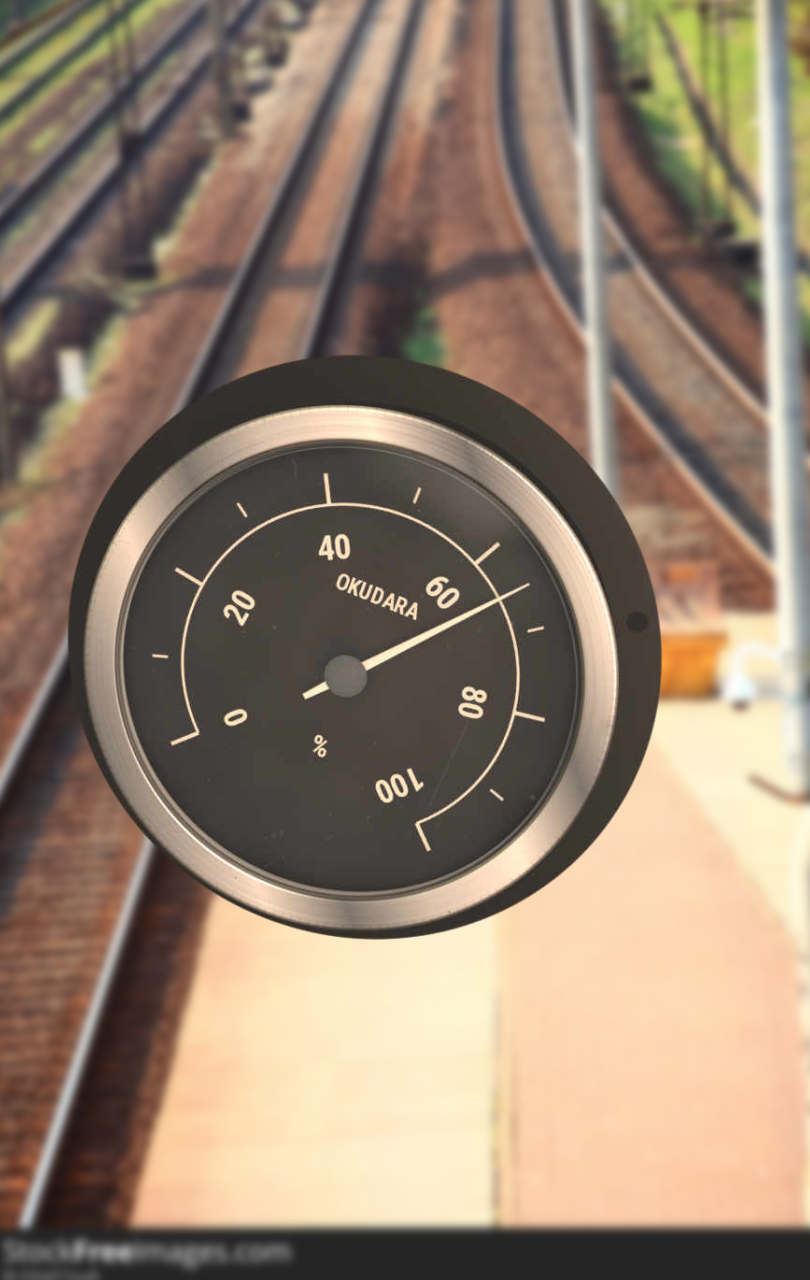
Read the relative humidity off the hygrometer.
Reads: 65 %
